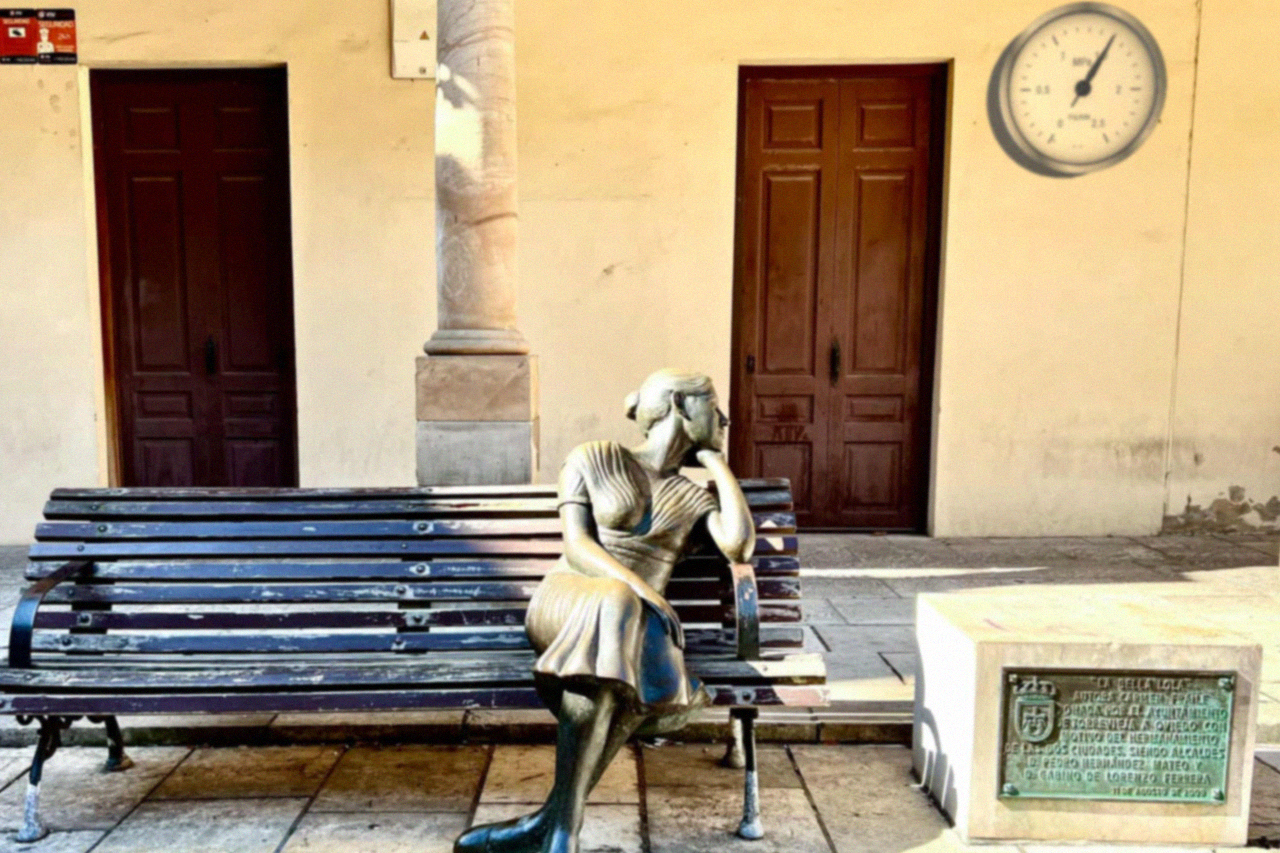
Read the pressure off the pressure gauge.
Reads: 1.5 MPa
